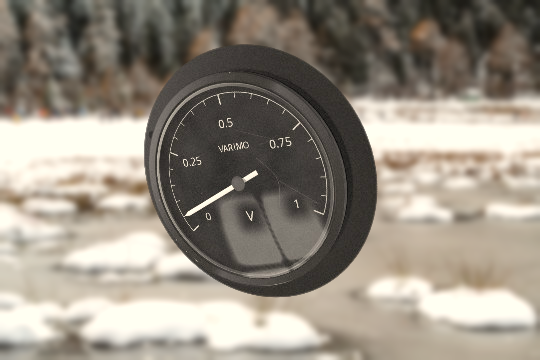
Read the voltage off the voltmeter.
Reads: 0.05 V
